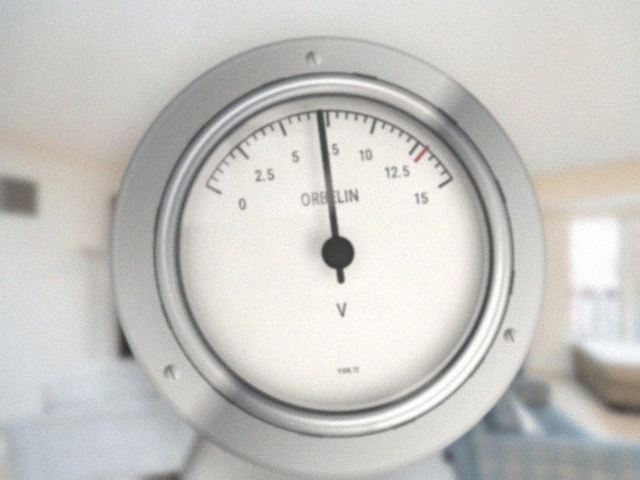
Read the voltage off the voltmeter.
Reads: 7 V
